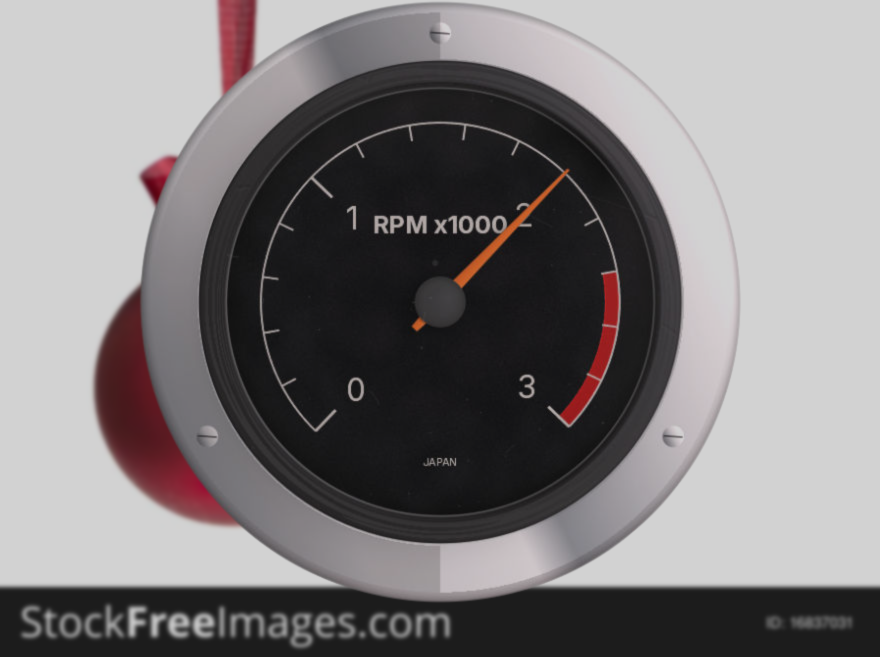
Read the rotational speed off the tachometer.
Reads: 2000 rpm
